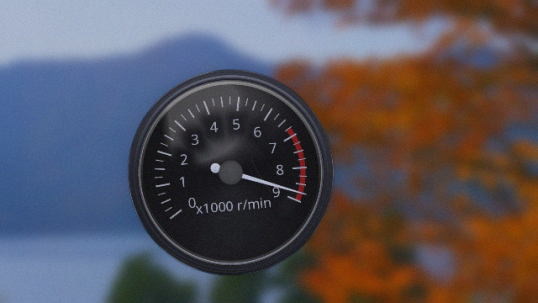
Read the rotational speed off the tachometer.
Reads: 8750 rpm
